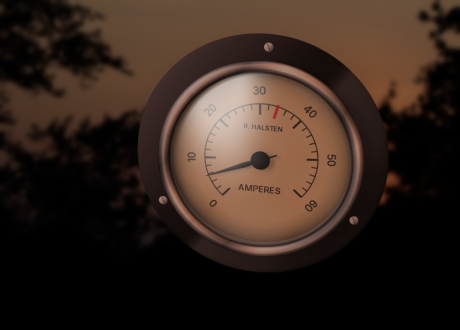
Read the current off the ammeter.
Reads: 6 A
